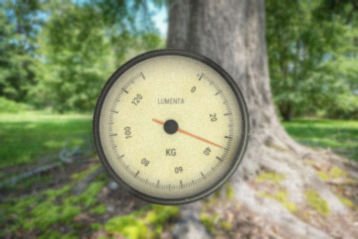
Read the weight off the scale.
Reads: 35 kg
